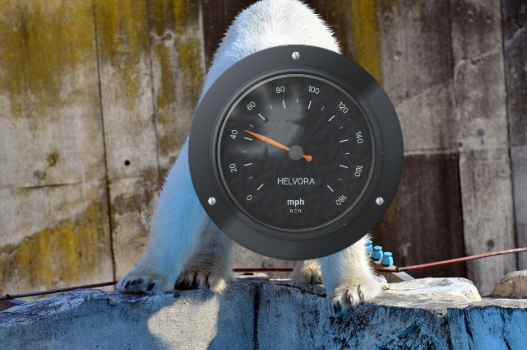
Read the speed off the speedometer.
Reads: 45 mph
